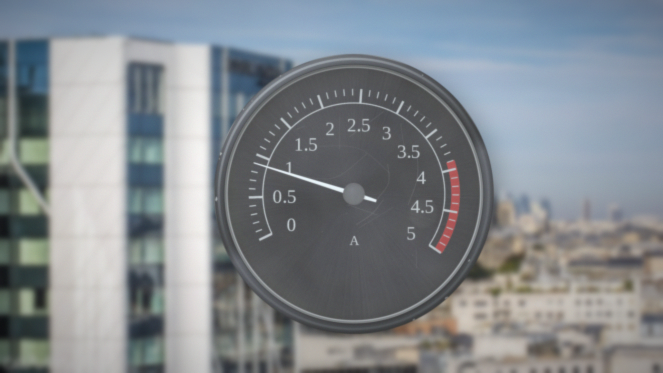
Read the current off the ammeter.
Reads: 0.9 A
